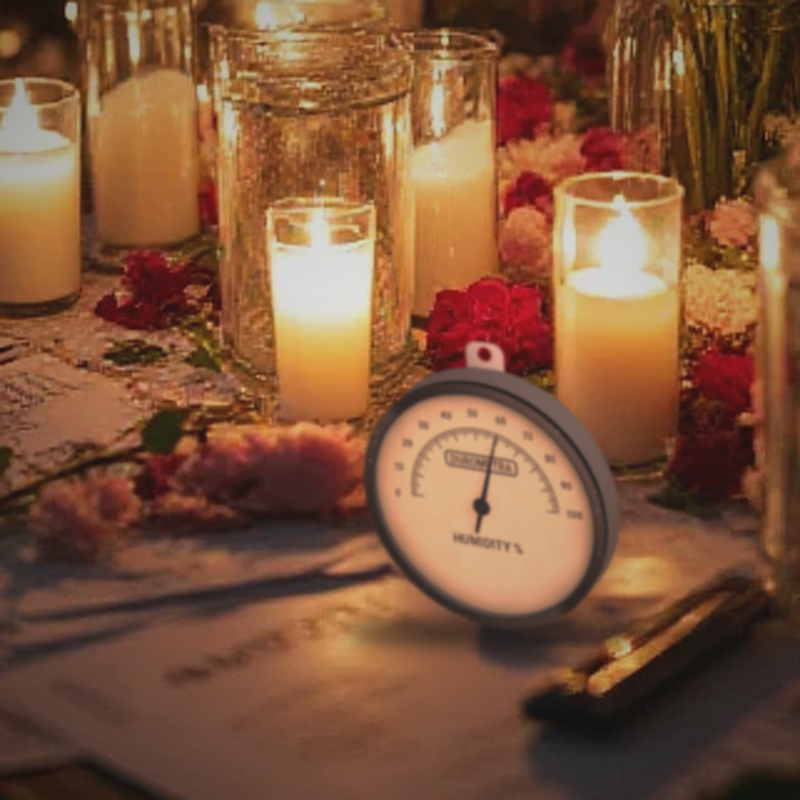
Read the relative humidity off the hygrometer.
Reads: 60 %
